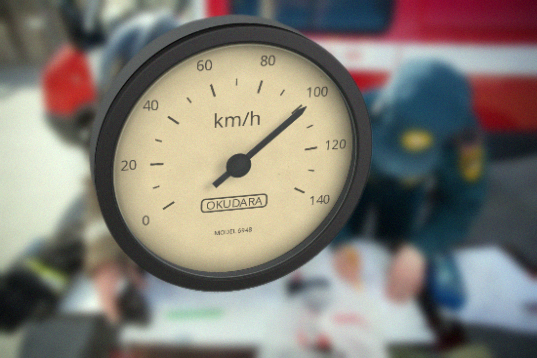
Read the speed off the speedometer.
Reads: 100 km/h
